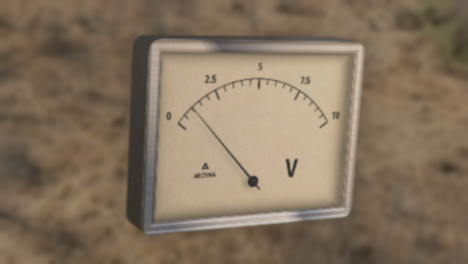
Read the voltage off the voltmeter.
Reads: 1 V
